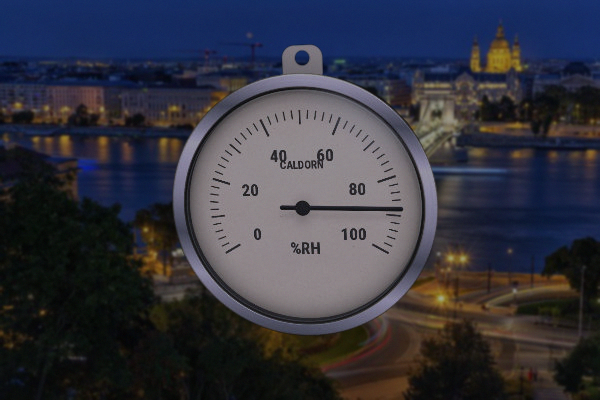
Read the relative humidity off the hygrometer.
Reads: 88 %
